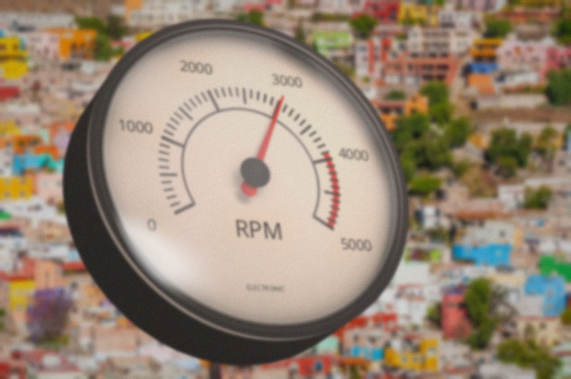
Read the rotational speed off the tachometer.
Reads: 3000 rpm
